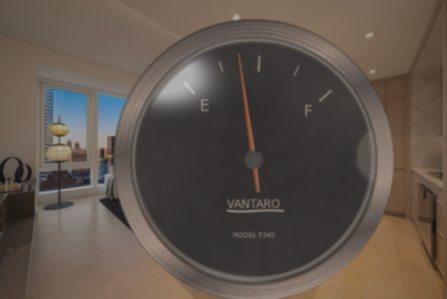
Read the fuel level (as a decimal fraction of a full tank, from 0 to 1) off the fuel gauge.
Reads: 0.375
